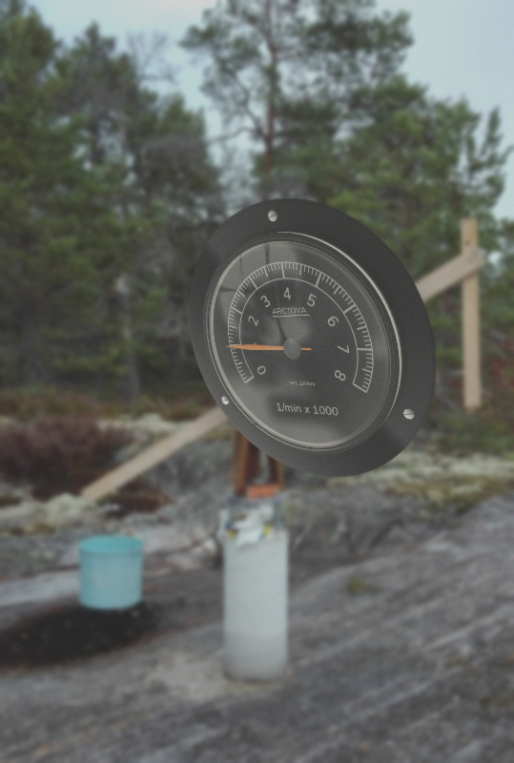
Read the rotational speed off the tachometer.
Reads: 1000 rpm
